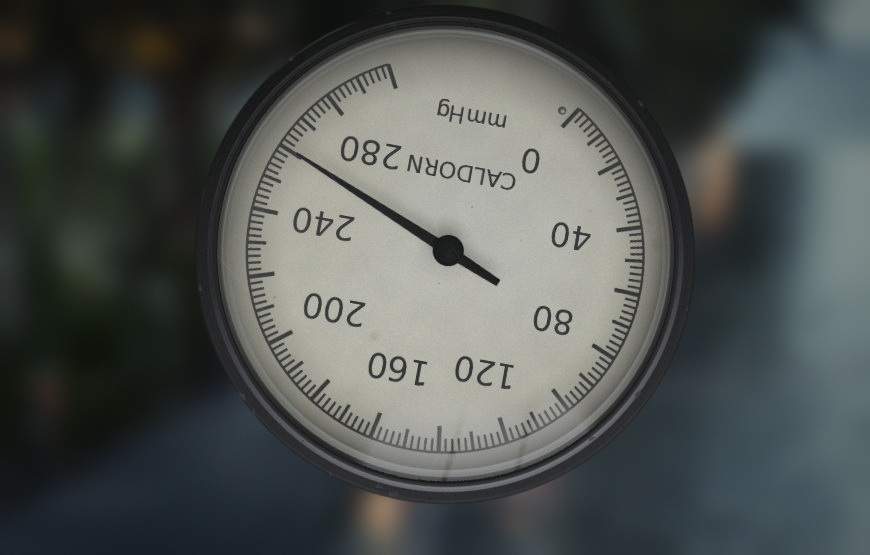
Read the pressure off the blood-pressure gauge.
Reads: 260 mmHg
